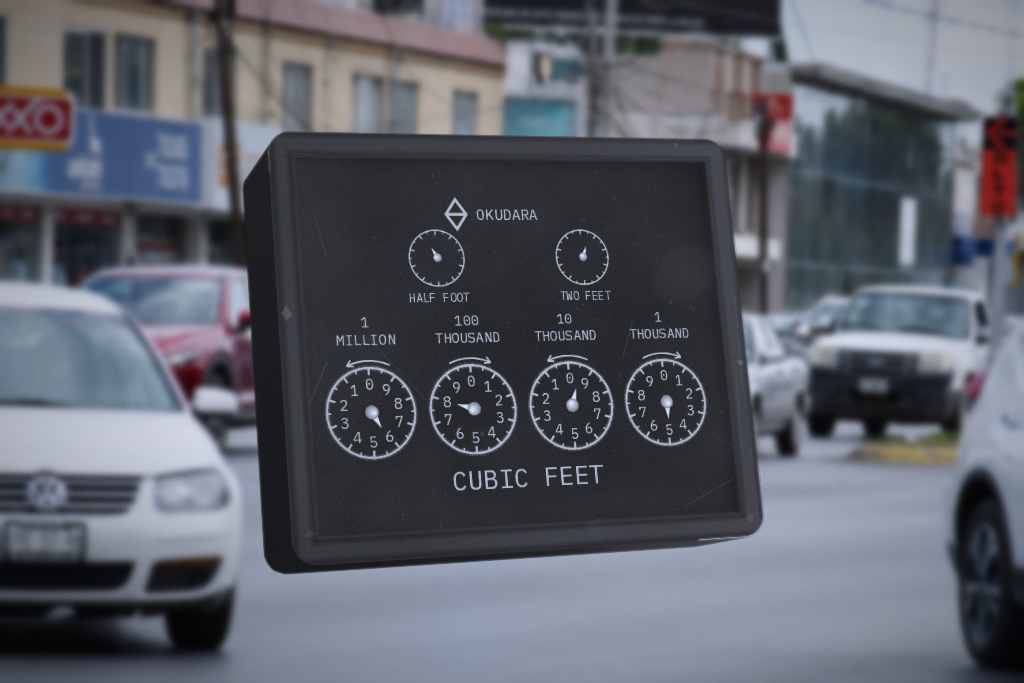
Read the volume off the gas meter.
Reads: 579500 ft³
